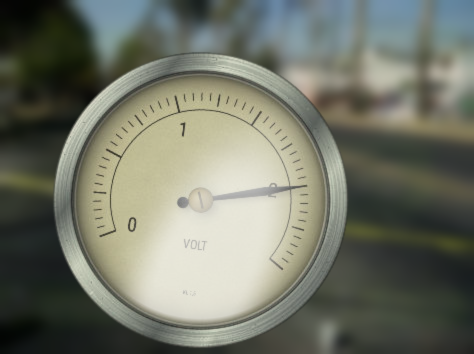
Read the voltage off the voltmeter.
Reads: 2 V
